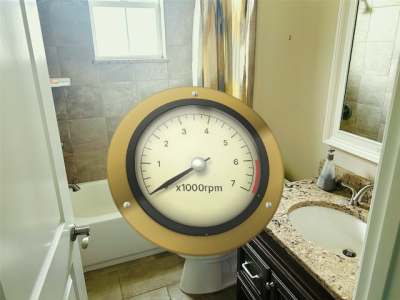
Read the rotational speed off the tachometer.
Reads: 0 rpm
